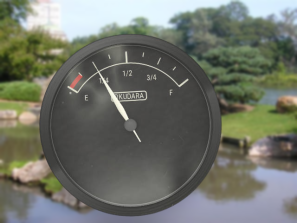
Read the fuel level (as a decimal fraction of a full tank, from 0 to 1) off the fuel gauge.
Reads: 0.25
